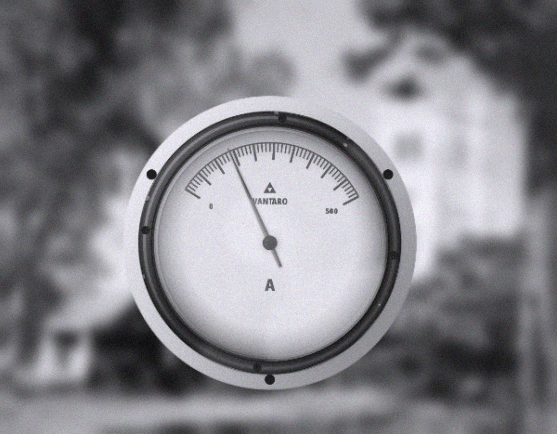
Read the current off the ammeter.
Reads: 140 A
